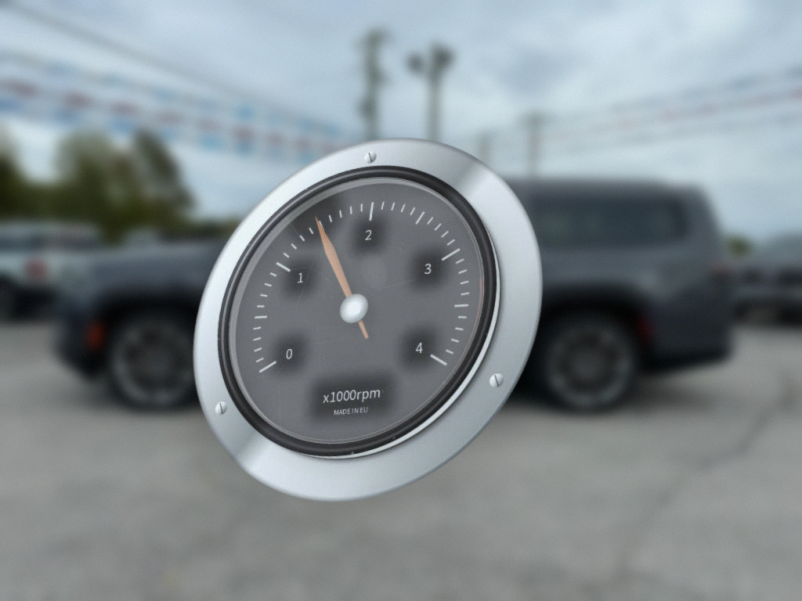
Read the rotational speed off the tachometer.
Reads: 1500 rpm
